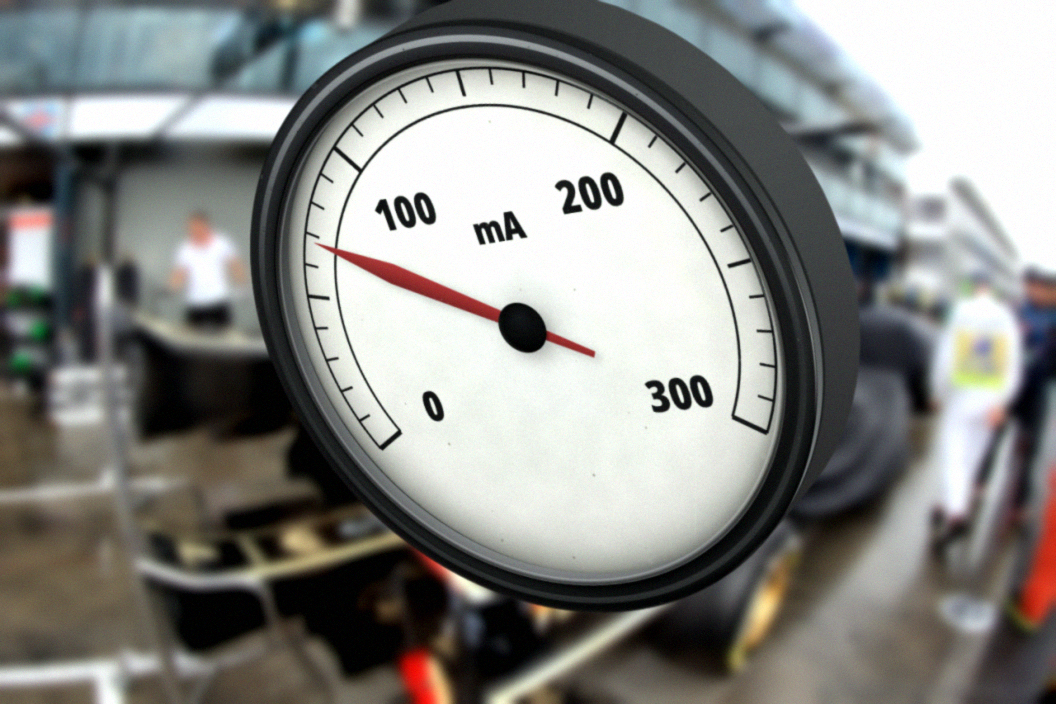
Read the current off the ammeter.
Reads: 70 mA
